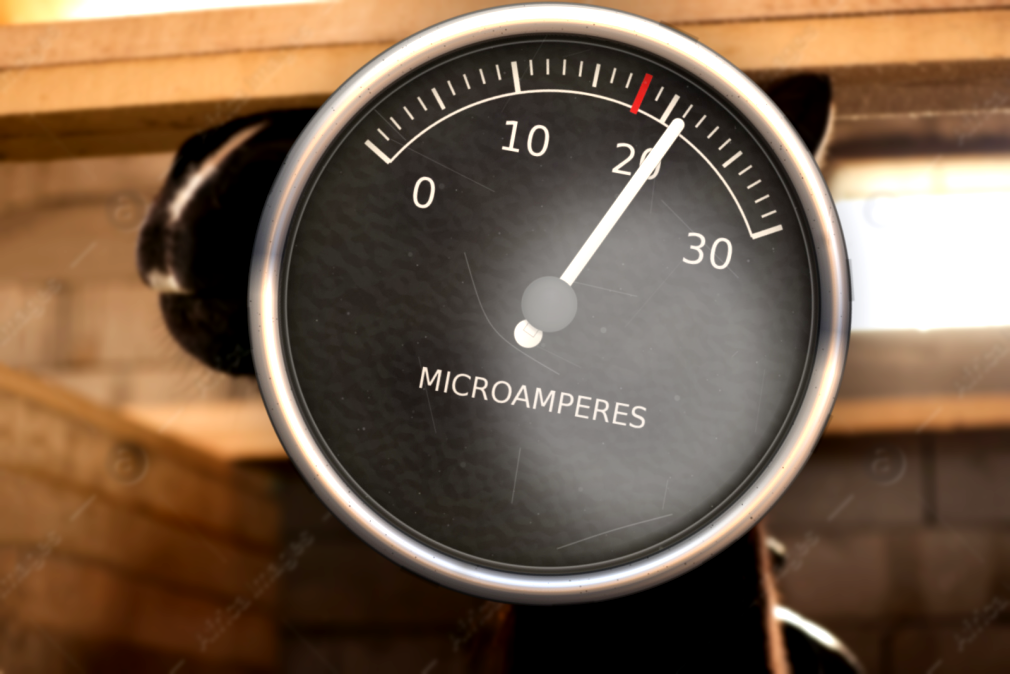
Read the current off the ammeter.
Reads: 21 µA
